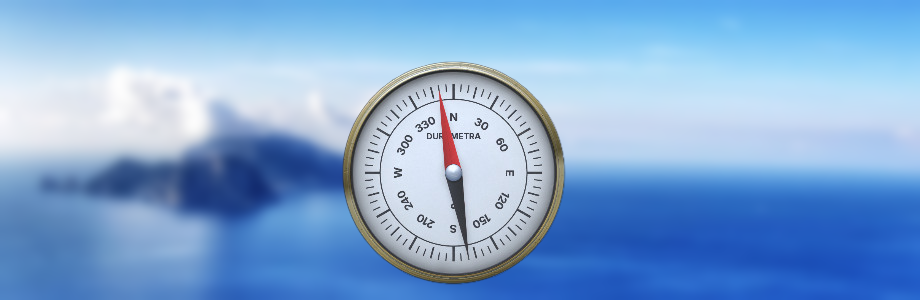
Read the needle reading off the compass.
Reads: 350 °
